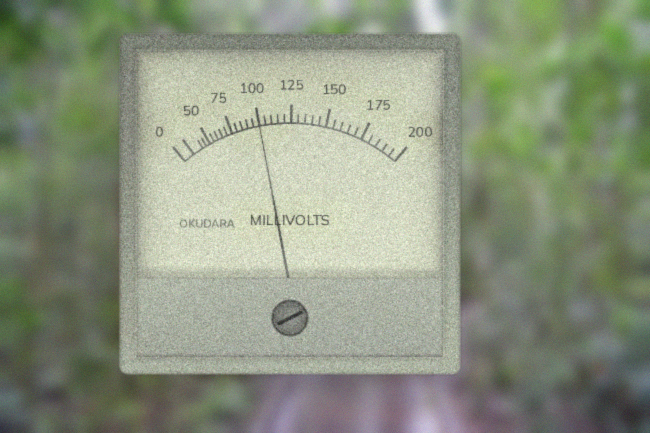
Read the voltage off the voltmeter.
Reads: 100 mV
